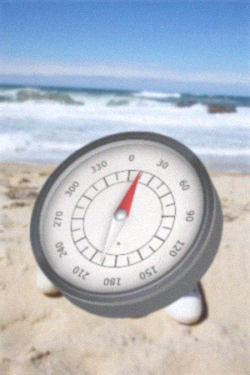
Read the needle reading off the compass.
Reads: 15 °
